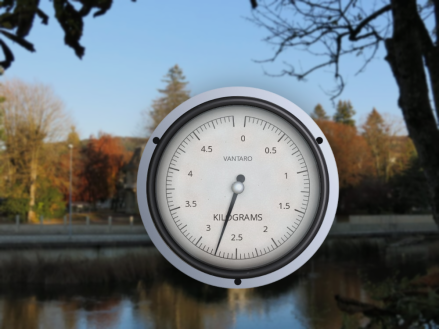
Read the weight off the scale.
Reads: 2.75 kg
